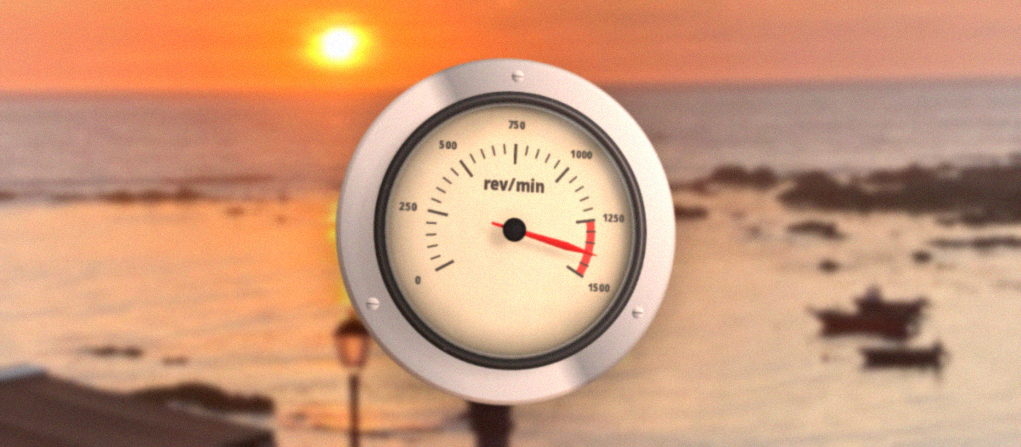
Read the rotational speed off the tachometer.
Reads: 1400 rpm
